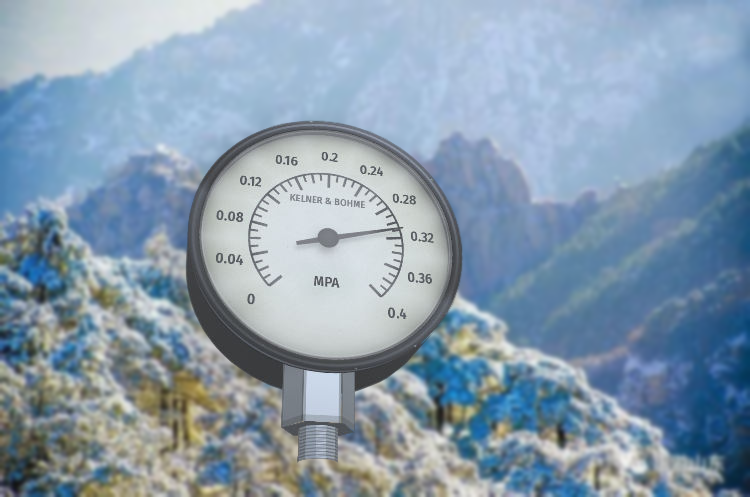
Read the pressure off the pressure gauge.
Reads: 0.31 MPa
